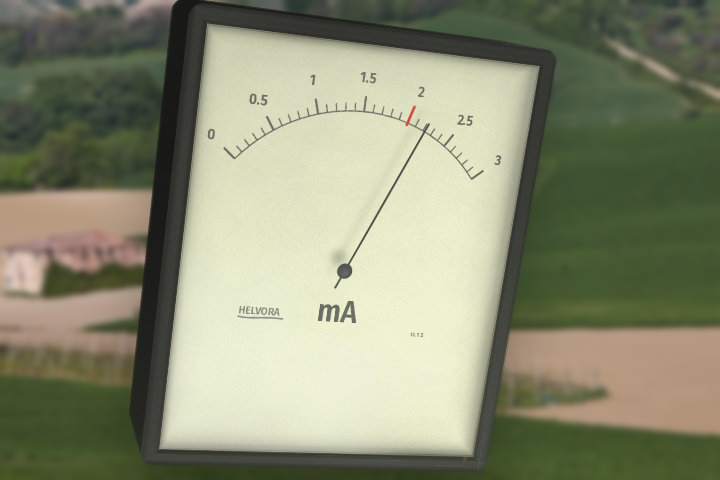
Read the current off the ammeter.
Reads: 2.2 mA
